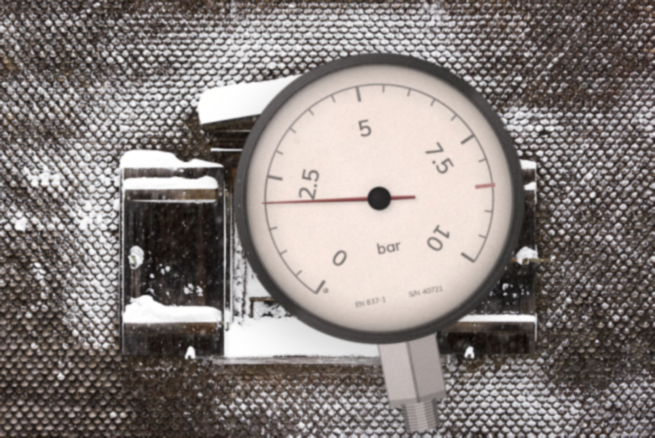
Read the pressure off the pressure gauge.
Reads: 2 bar
